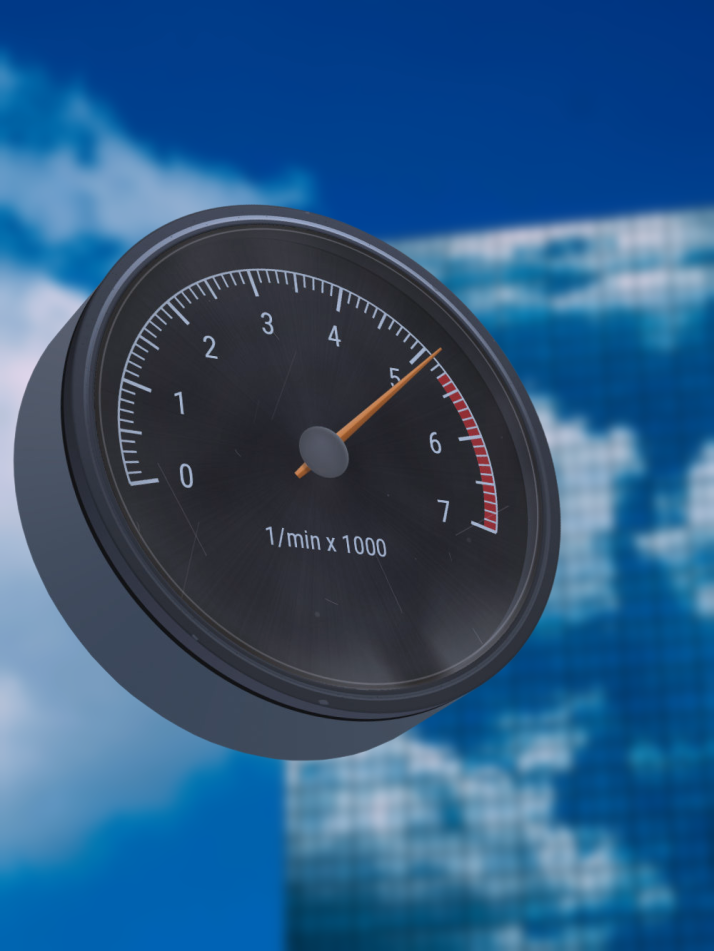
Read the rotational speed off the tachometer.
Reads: 5100 rpm
